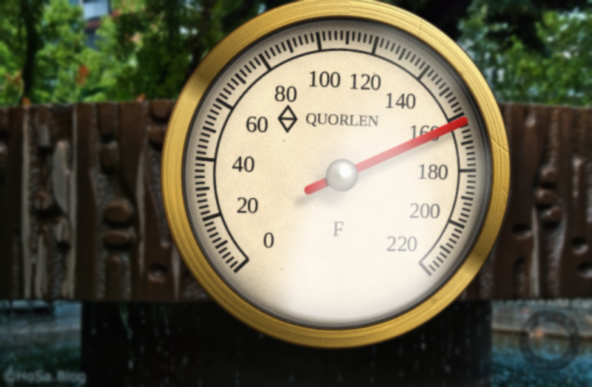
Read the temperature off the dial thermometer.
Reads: 162 °F
